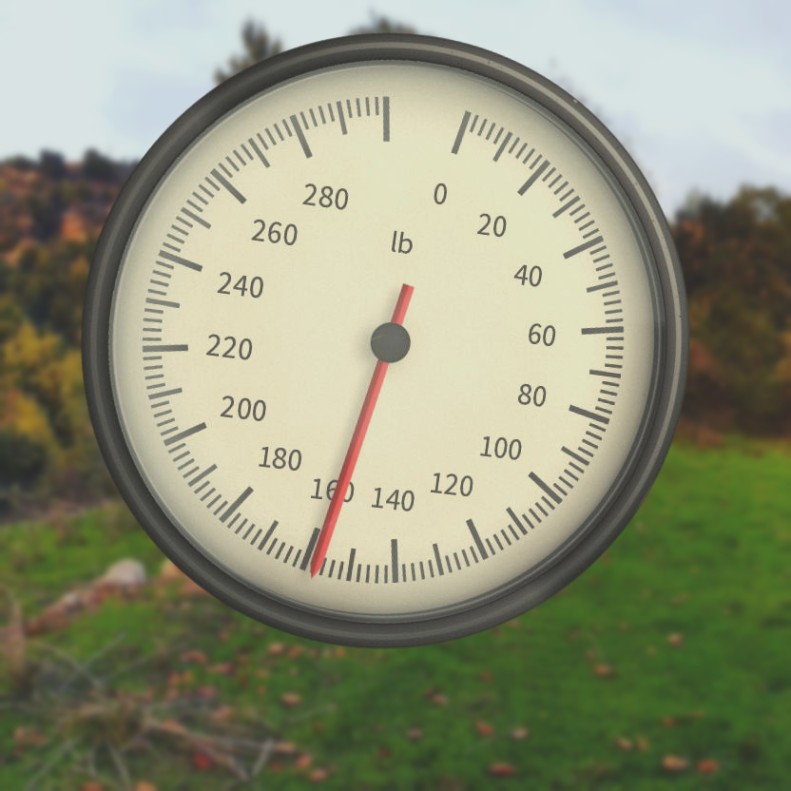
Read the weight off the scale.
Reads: 158 lb
